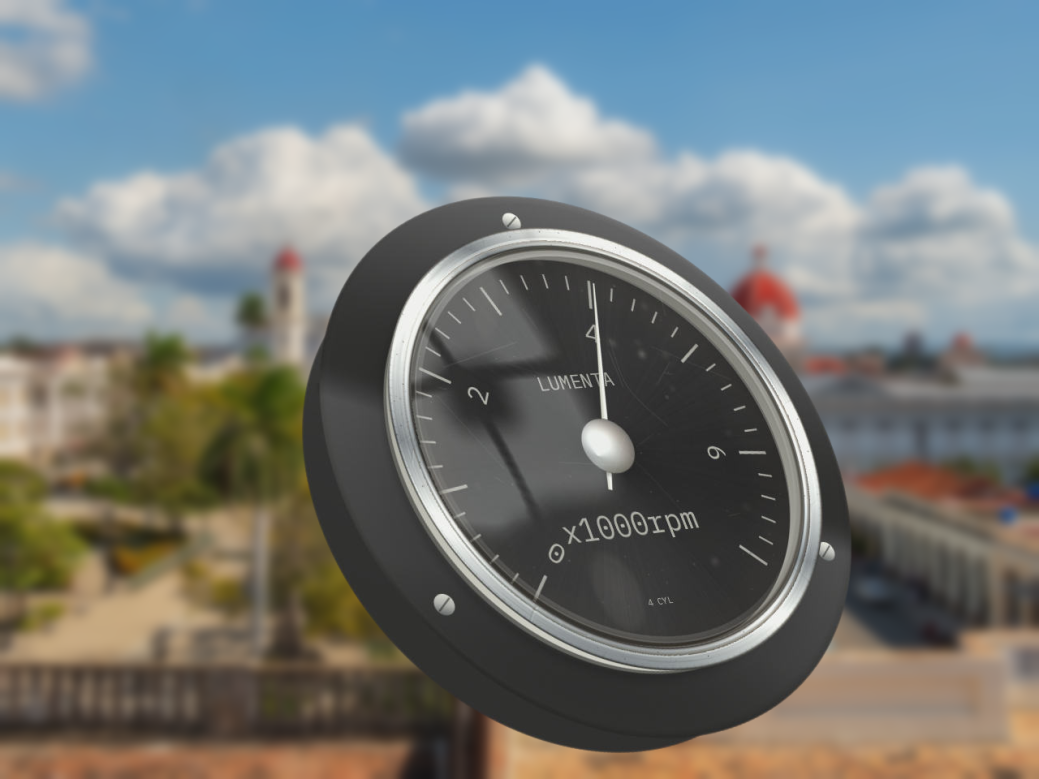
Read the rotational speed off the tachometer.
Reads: 4000 rpm
